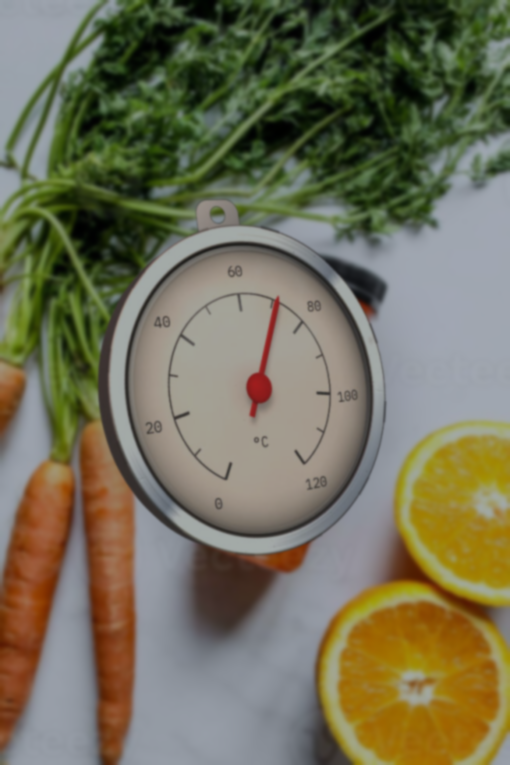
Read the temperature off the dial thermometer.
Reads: 70 °C
